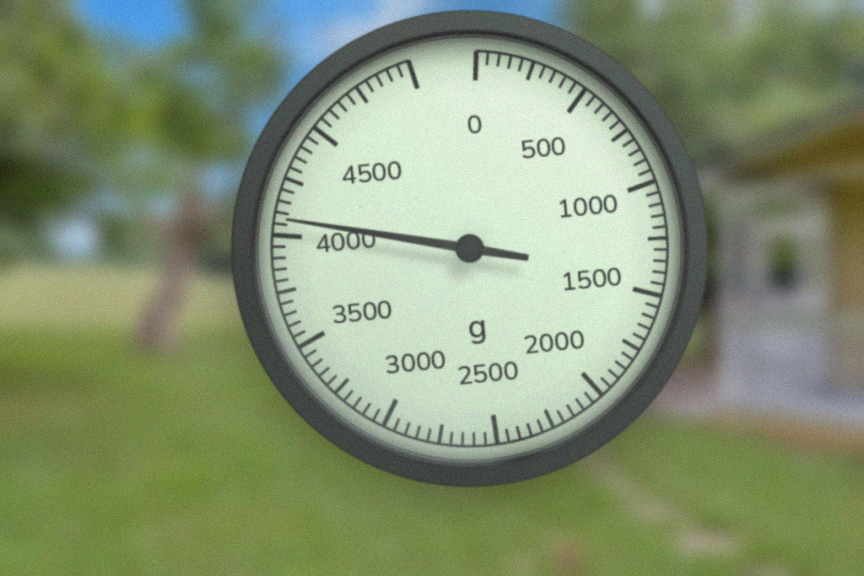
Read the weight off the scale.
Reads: 4075 g
